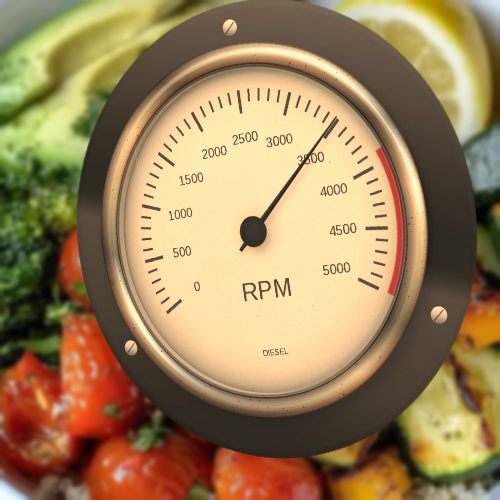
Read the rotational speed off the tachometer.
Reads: 3500 rpm
